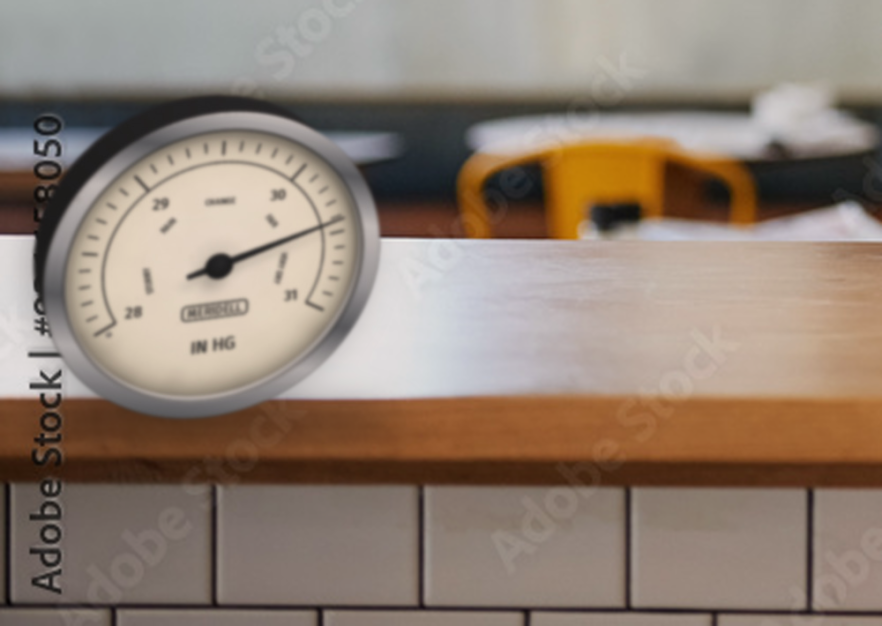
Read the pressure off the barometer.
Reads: 30.4 inHg
